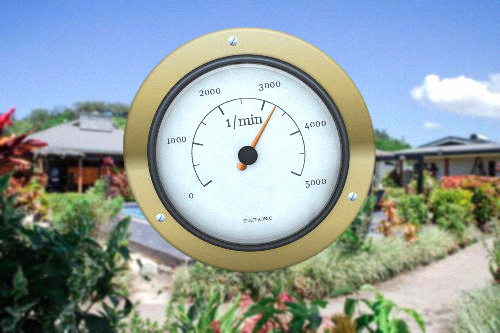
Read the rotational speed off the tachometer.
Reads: 3250 rpm
